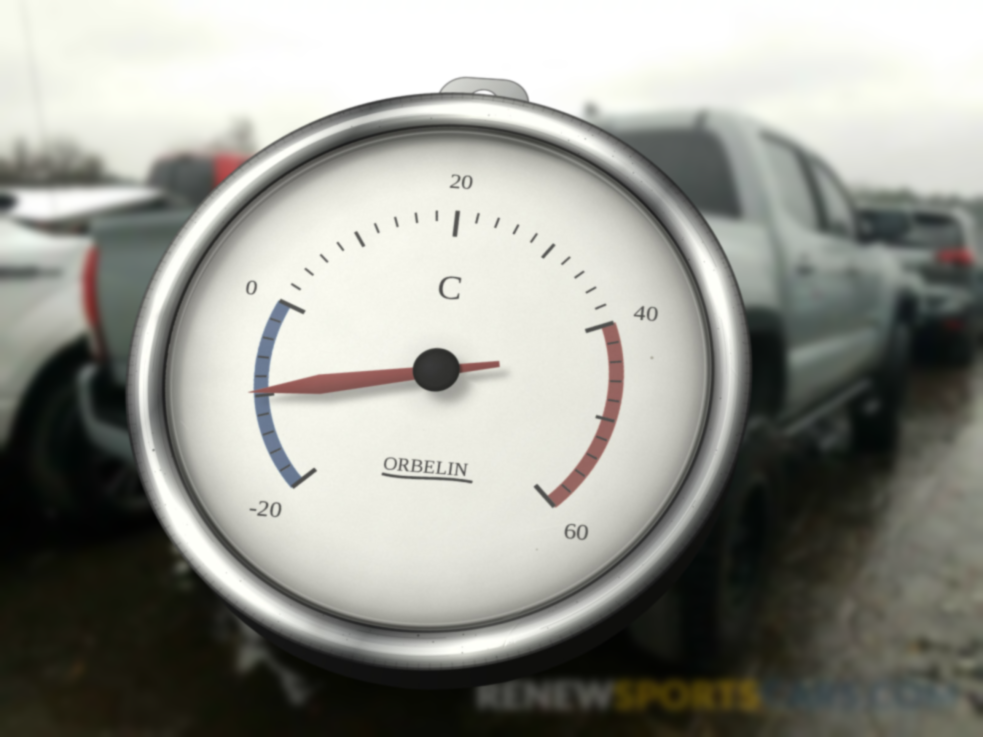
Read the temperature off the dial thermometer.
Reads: -10 °C
